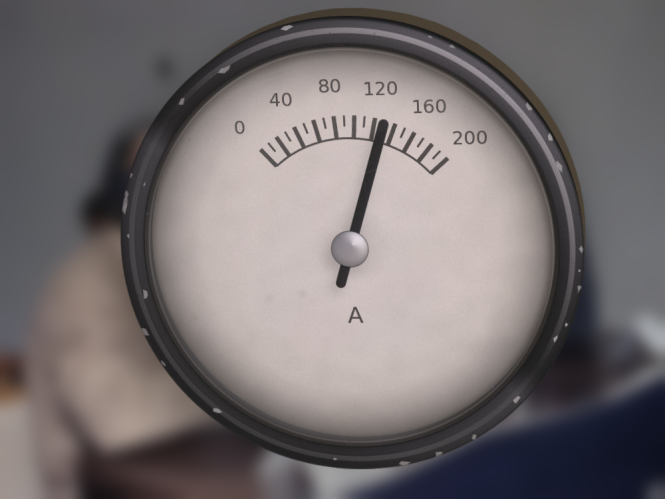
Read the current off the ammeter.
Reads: 130 A
